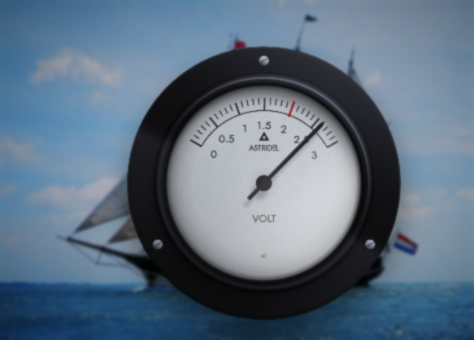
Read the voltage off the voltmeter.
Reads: 2.6 V
